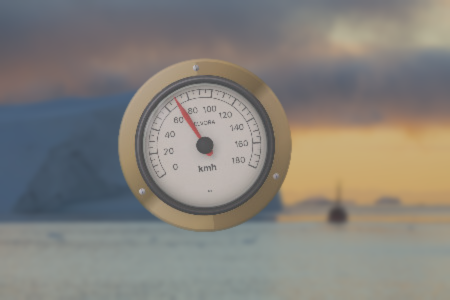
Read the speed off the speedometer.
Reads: 70 km/h
